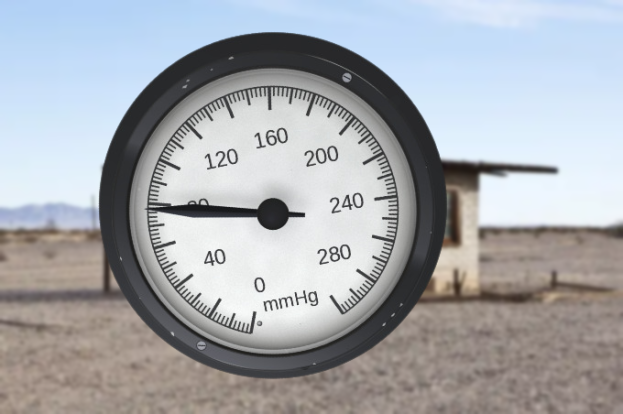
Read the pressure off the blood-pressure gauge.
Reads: 78 mmHg
